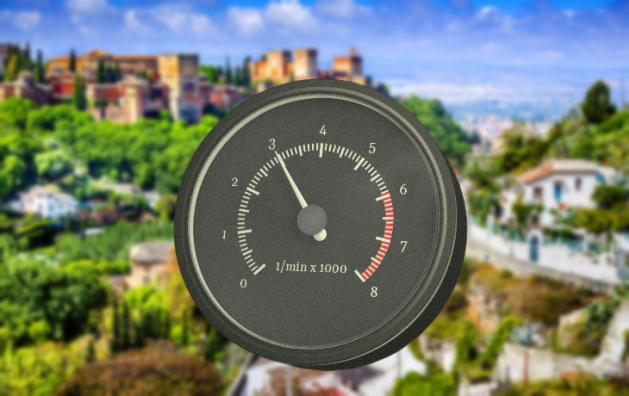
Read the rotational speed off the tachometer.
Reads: 3000 rpm
